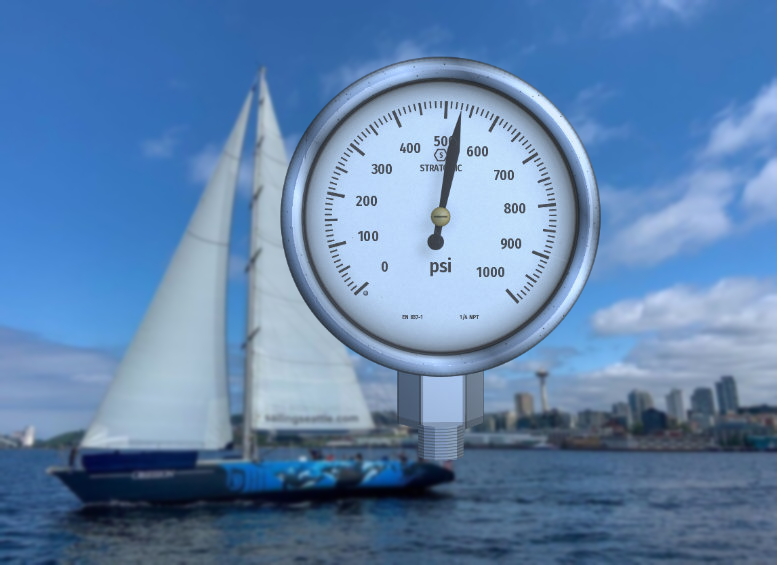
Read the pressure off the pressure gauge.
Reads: 530 psi
